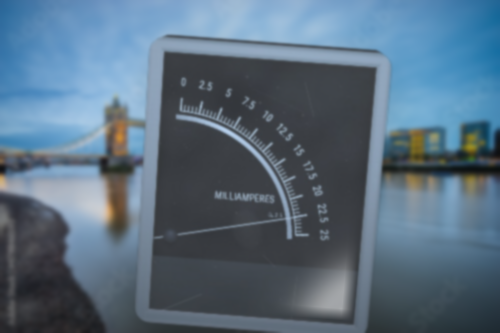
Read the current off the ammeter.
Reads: 22.5 mA
